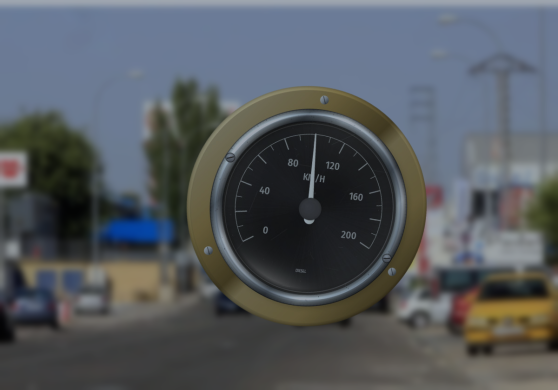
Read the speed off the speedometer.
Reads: 100 km/h
